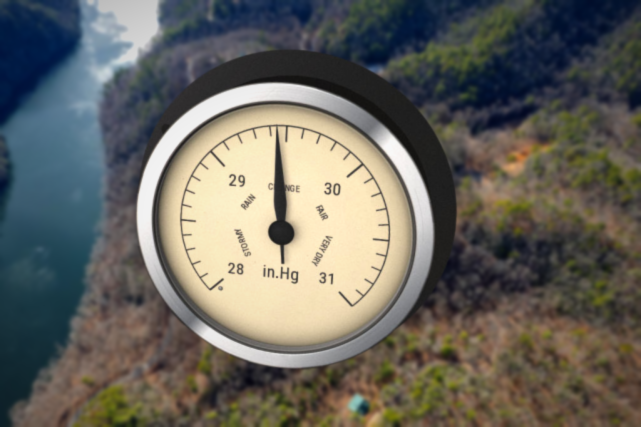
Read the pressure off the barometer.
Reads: 29.45 inHg
